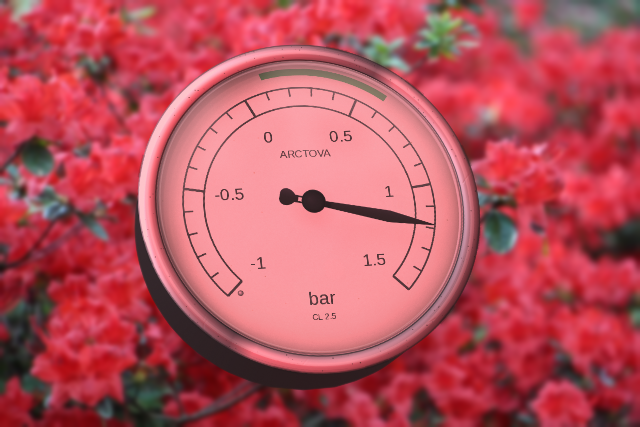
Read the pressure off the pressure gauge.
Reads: 1.2 bar
